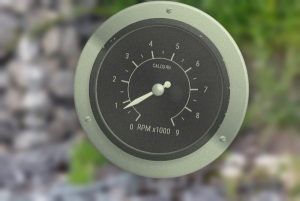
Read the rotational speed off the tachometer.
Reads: 750 rpm
